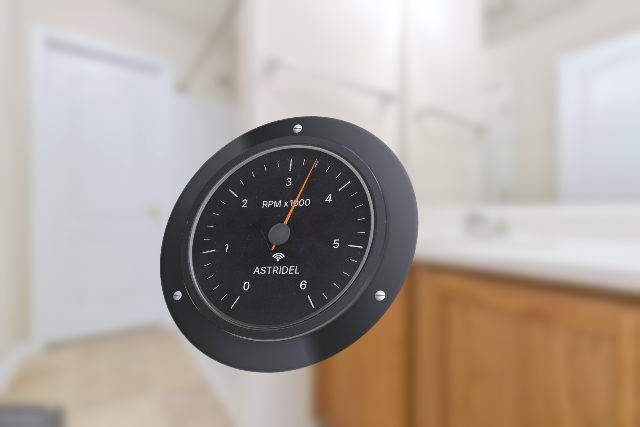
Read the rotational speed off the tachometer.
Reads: 3400 rpm
